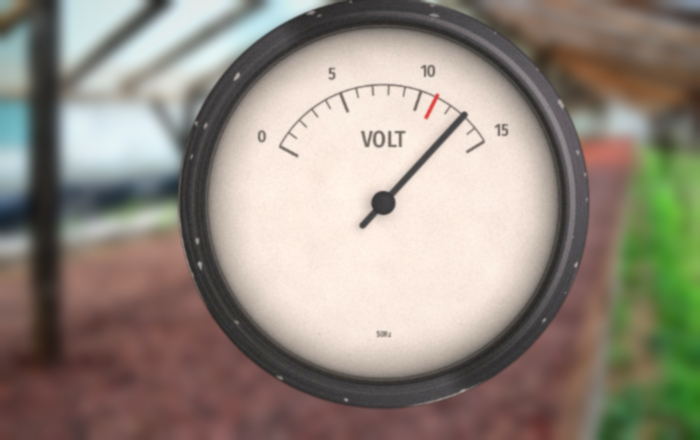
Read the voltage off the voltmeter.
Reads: 13 V
